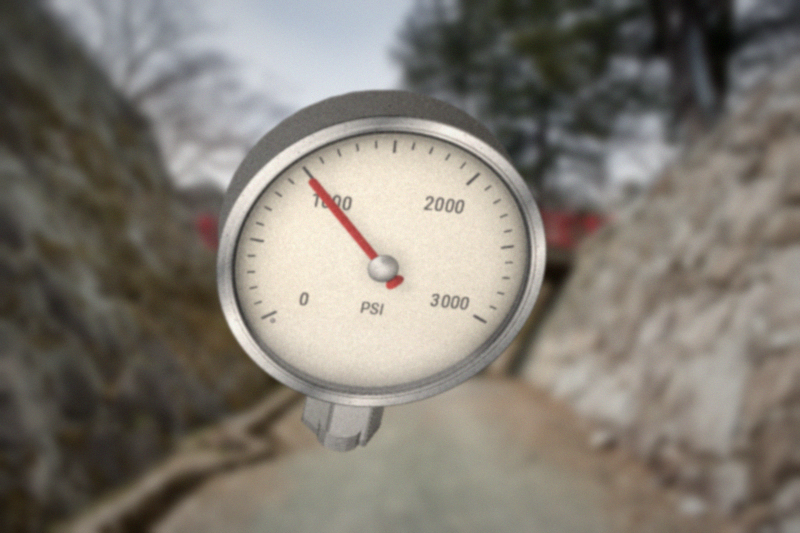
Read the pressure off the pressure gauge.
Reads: 1000 psi
